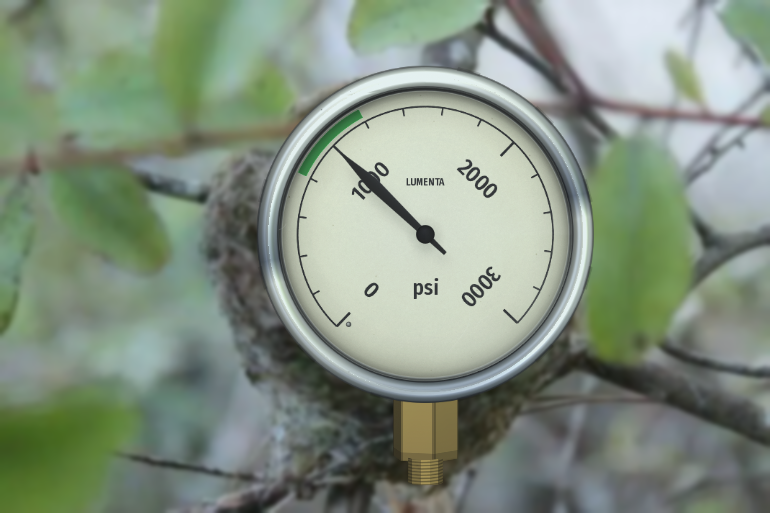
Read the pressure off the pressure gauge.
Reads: 1000 psi
